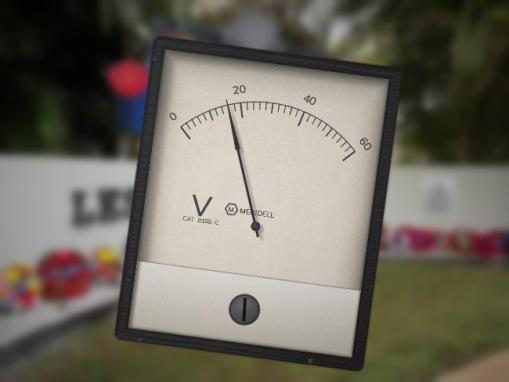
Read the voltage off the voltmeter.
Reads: 16 V
